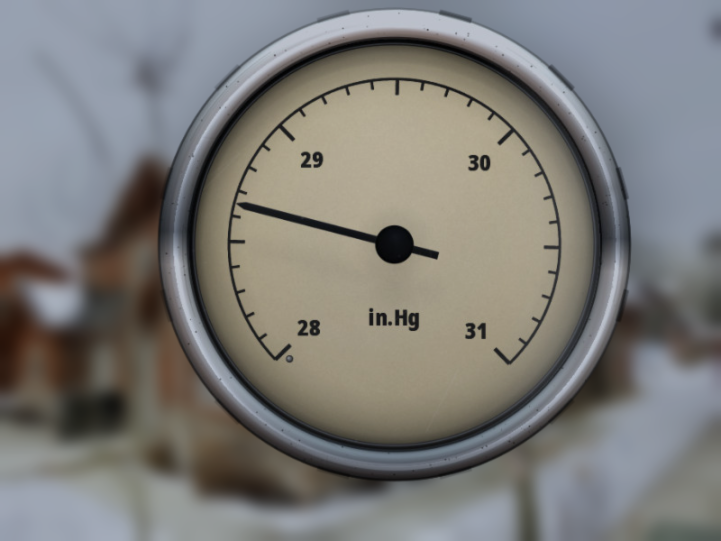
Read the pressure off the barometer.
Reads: 28.65 inHg
